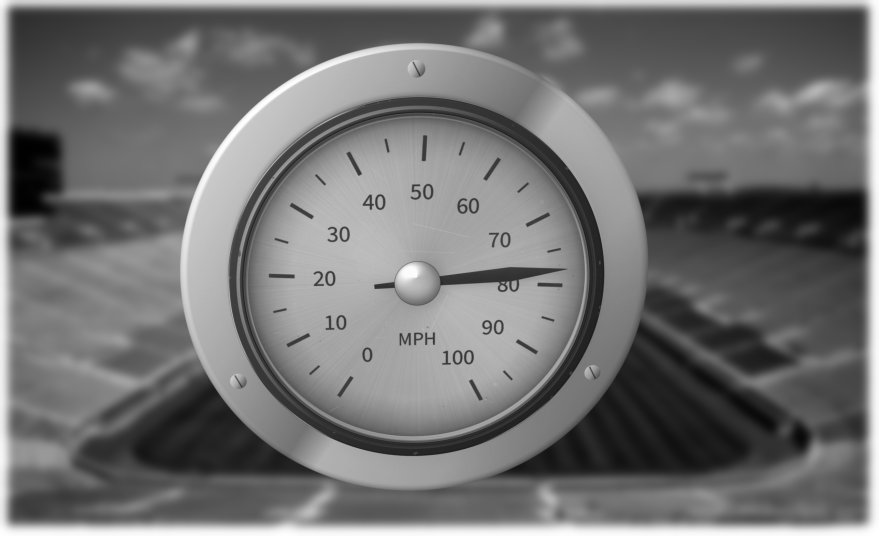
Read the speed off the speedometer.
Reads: 77.5 mph
